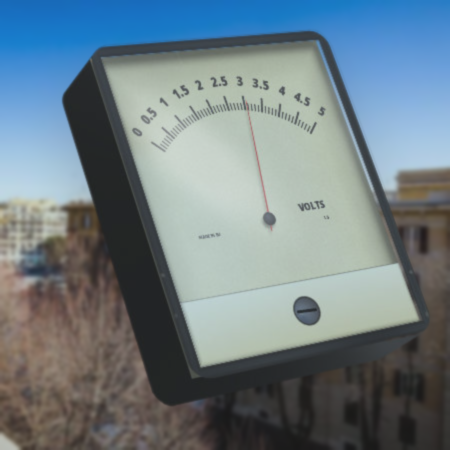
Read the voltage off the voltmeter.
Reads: 3 V
